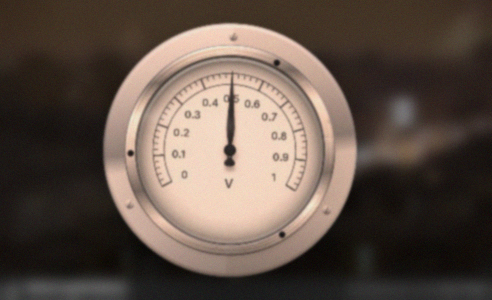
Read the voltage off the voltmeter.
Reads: 0.5 V
